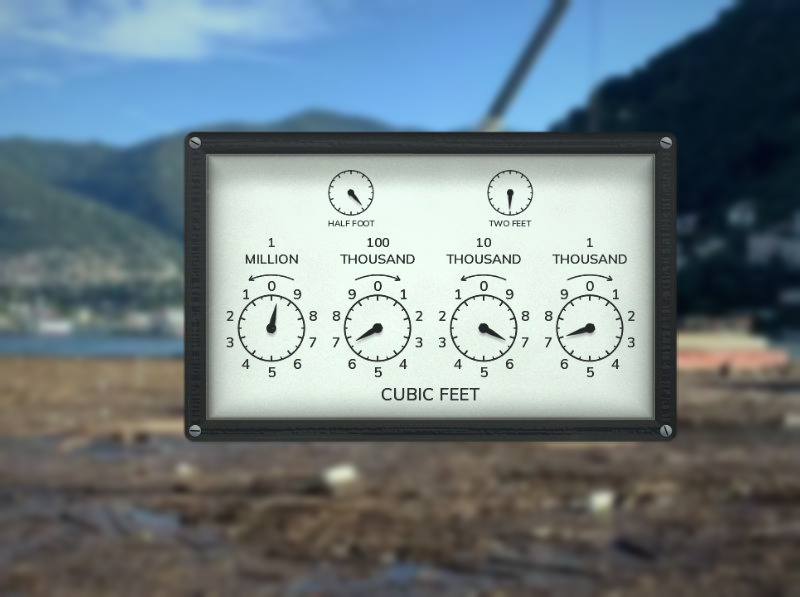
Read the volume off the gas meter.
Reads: 966700 ft³
